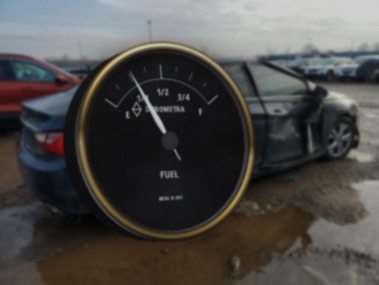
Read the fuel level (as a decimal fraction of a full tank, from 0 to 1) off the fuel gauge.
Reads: 0.25
